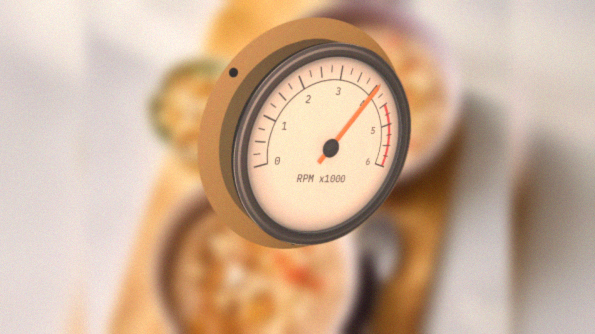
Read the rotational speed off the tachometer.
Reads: 4000 rpm
